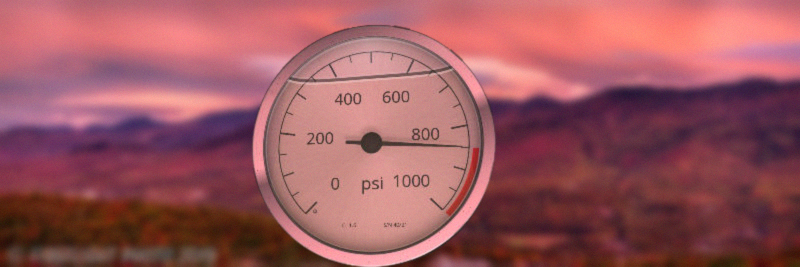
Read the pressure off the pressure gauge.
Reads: 850 psi
